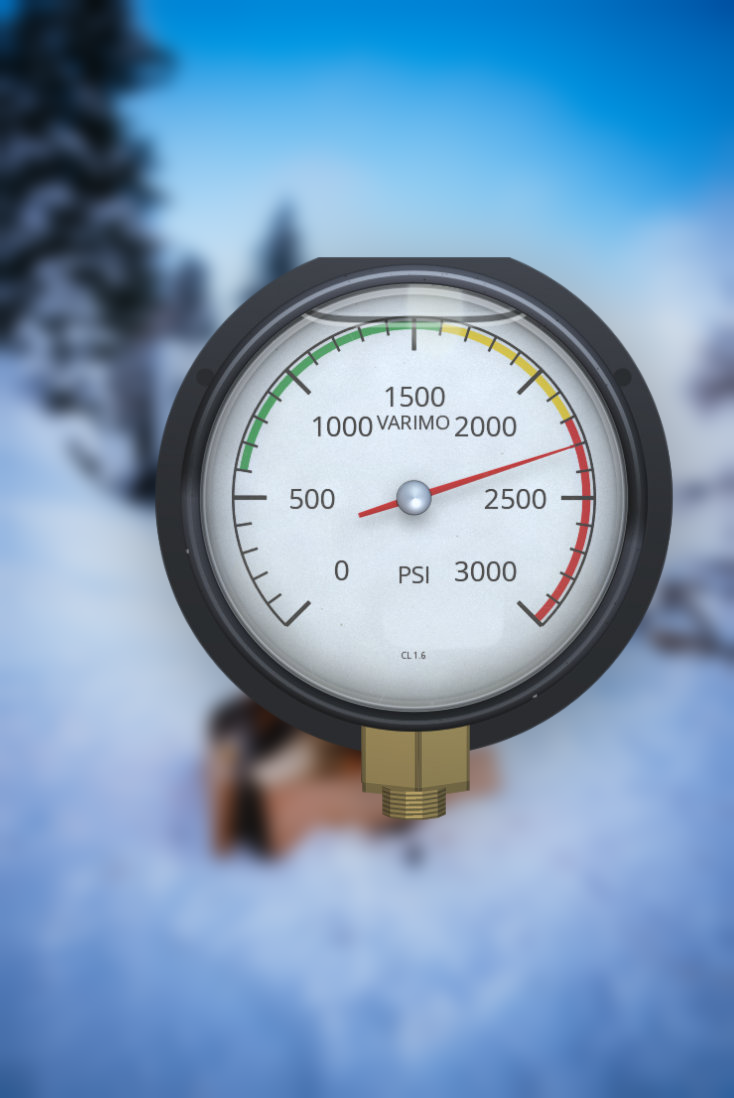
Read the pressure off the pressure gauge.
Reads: 2300 psi
